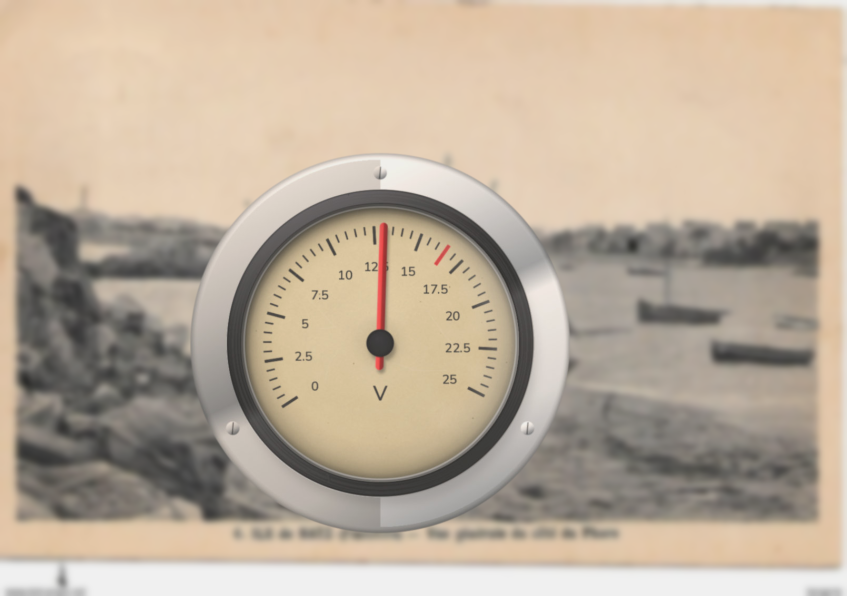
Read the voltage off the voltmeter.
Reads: 13 V
